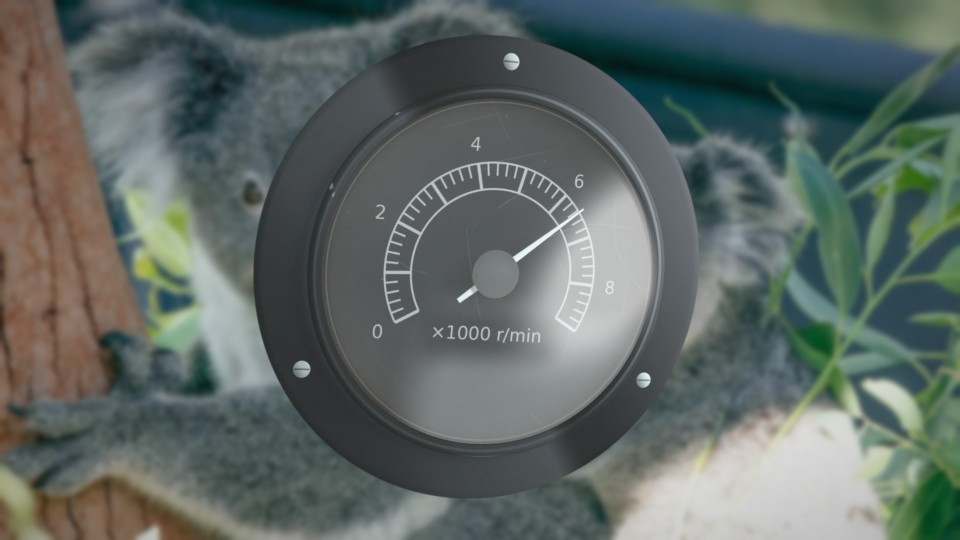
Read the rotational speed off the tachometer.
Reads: 6400 rpm
